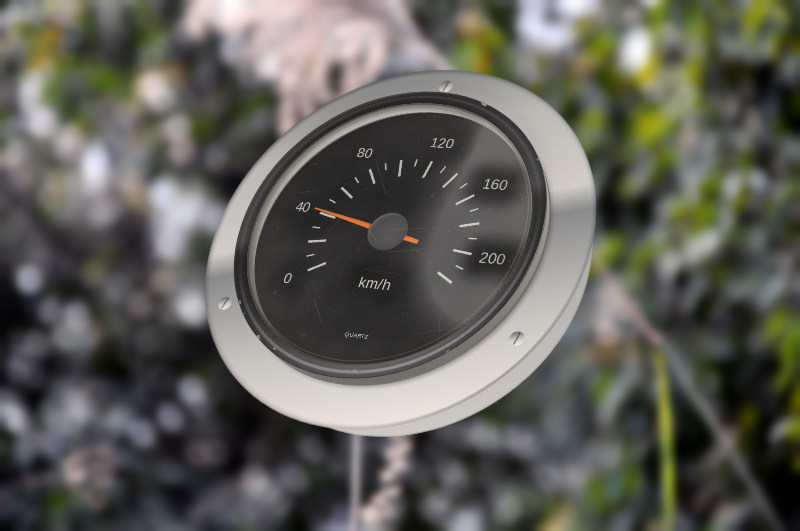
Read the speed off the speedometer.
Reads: 40 km/h
